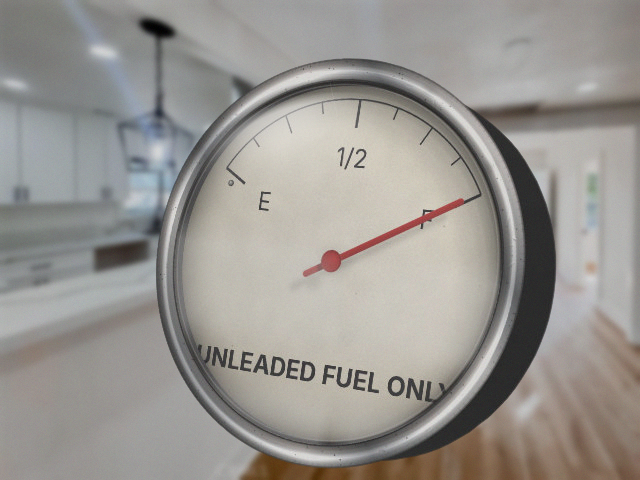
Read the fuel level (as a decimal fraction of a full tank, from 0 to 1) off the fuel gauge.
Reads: 1
